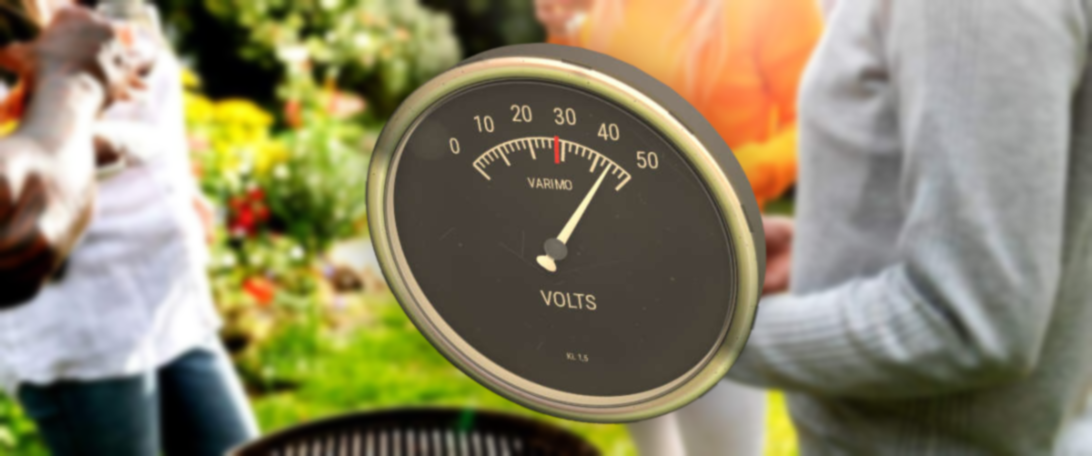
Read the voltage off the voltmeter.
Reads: 44 V
